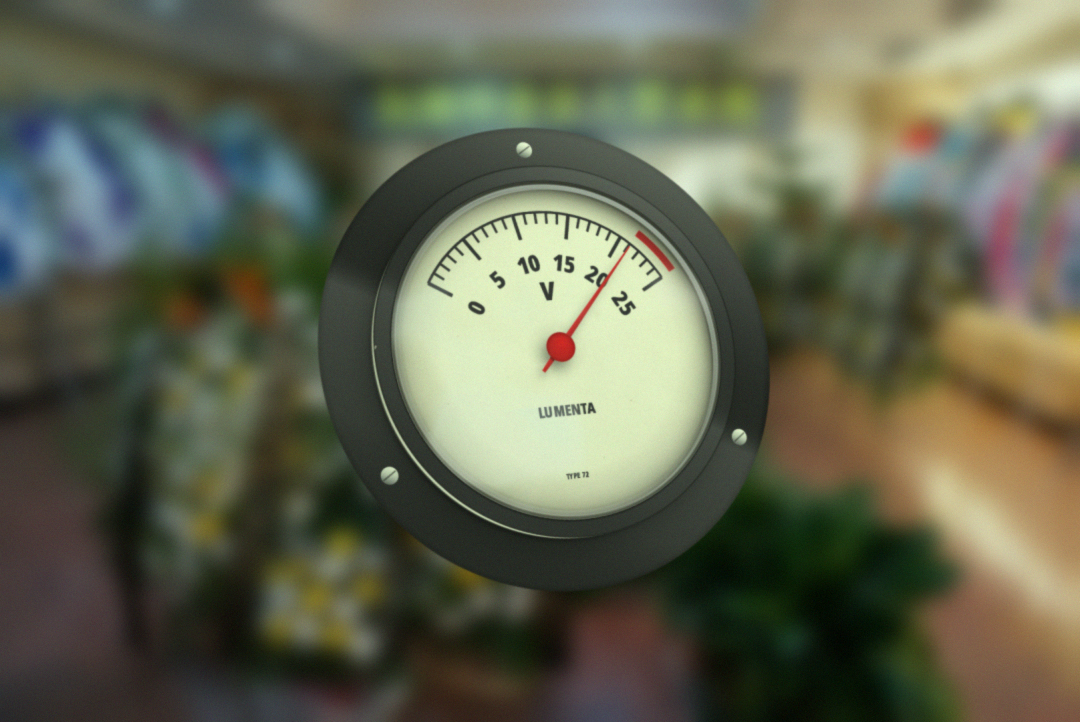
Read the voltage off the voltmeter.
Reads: 21 V
